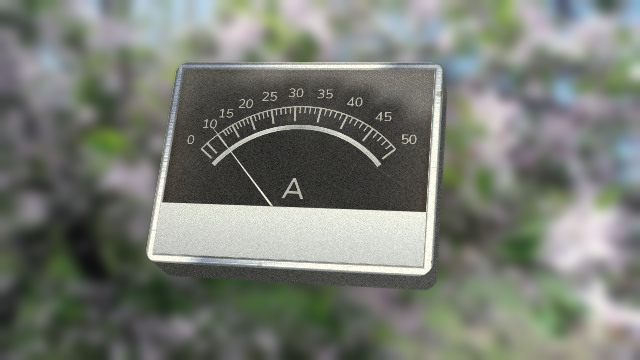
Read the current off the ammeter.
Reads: 10 A
